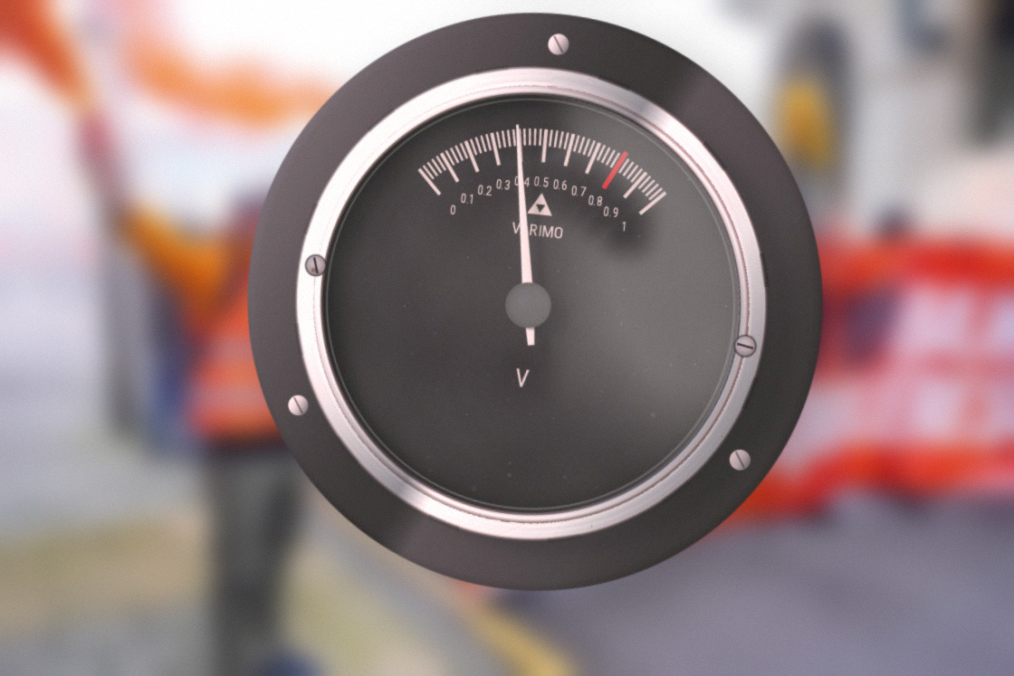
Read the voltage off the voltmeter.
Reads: 0.4 V
